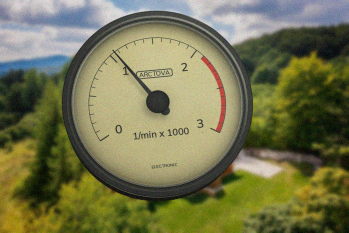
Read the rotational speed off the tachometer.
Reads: 1050 rpm
